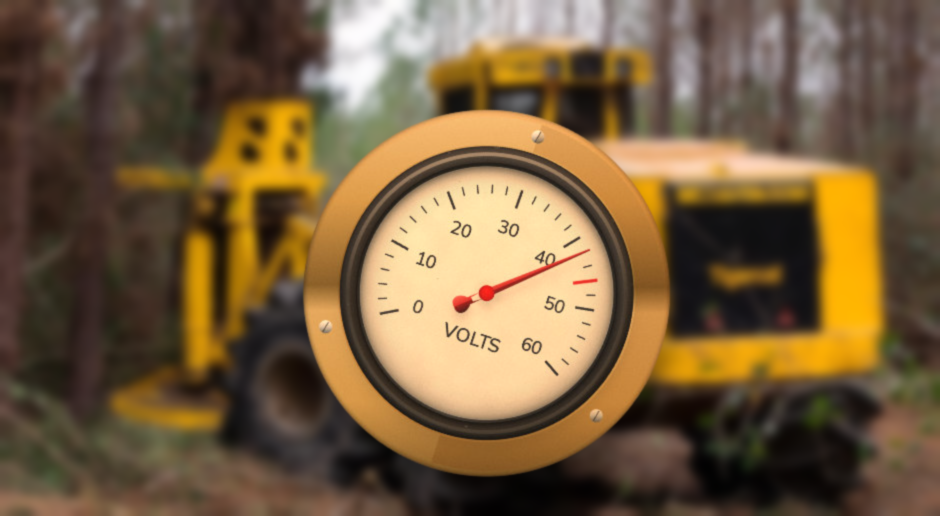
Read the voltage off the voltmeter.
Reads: 42 V
